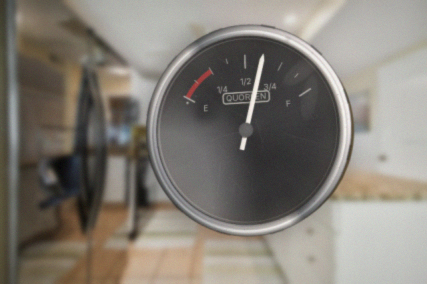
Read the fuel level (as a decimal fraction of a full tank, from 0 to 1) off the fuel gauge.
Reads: 0.625
